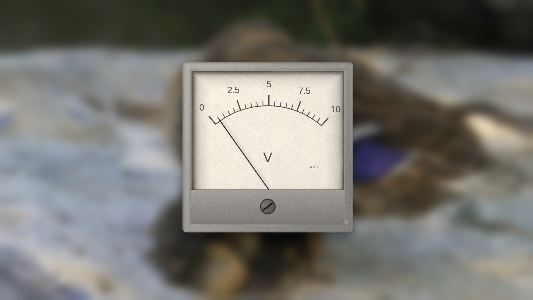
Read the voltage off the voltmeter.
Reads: 0.5 V
